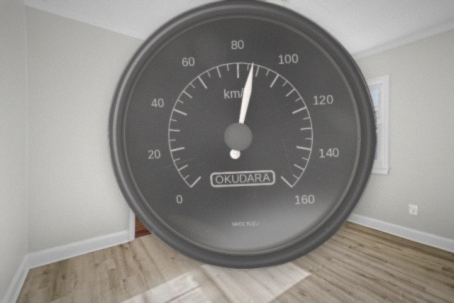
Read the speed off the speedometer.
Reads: 87.5 km/h
